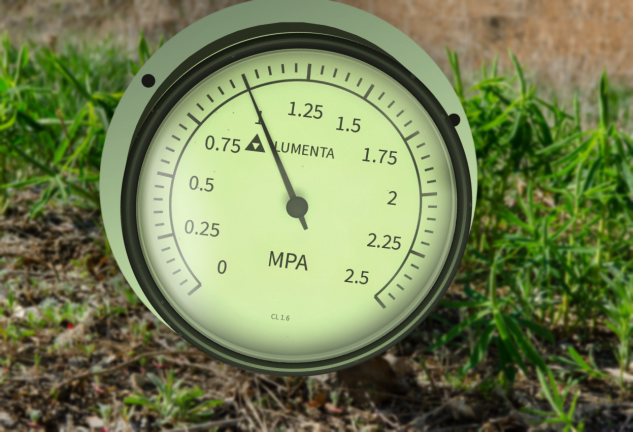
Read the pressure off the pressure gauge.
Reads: 1 MPa
